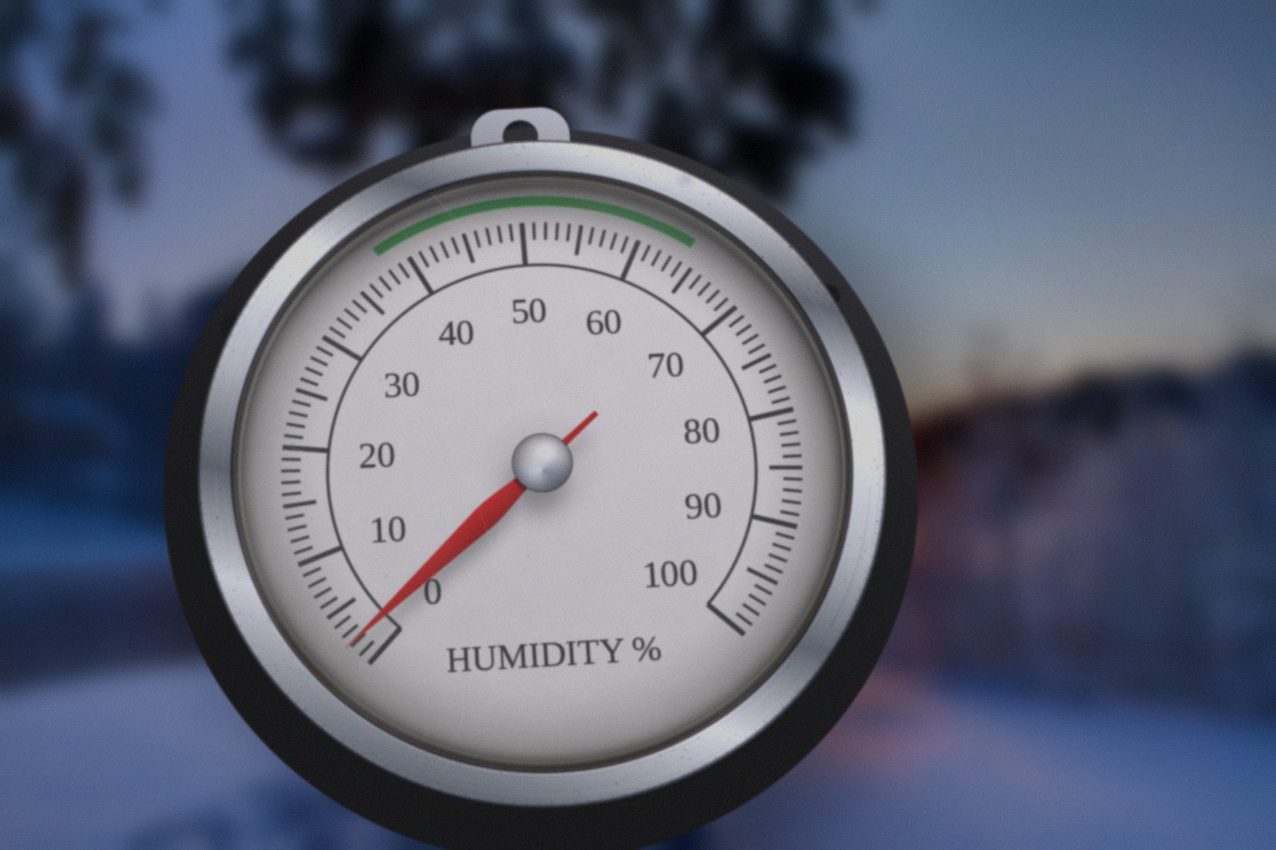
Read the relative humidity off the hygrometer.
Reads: 2 %
